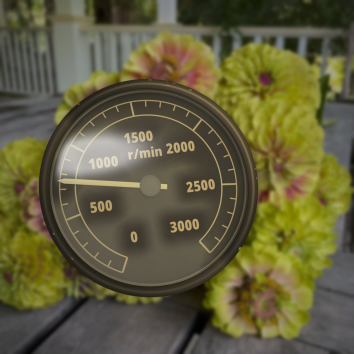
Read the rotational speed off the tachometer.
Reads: 750 rpm
